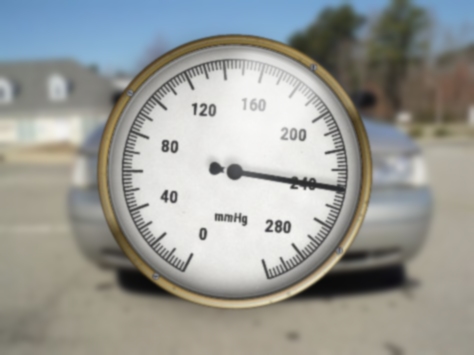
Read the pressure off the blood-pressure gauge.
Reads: 240 mmHg
